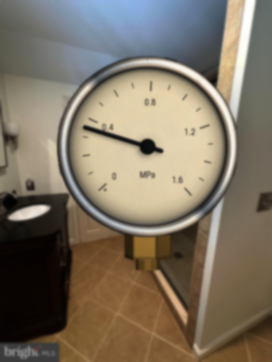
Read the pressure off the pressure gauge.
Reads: 0.35 MPa
